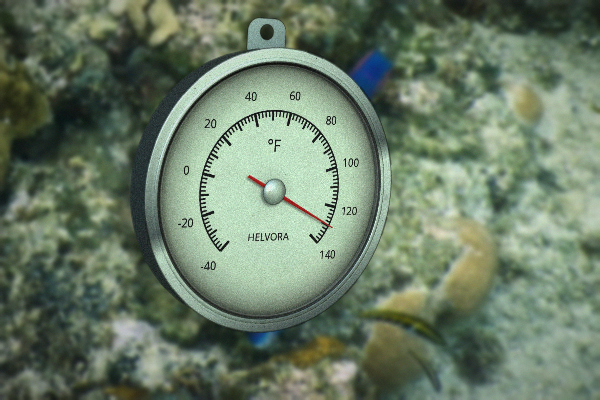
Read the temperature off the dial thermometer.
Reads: 130 °F
